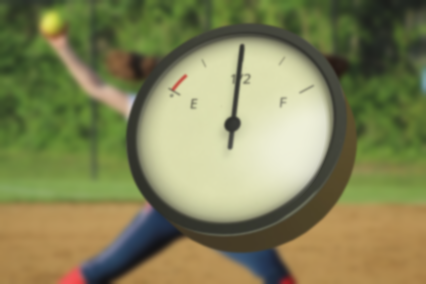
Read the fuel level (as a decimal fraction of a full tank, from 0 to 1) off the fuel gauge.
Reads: 0.5
